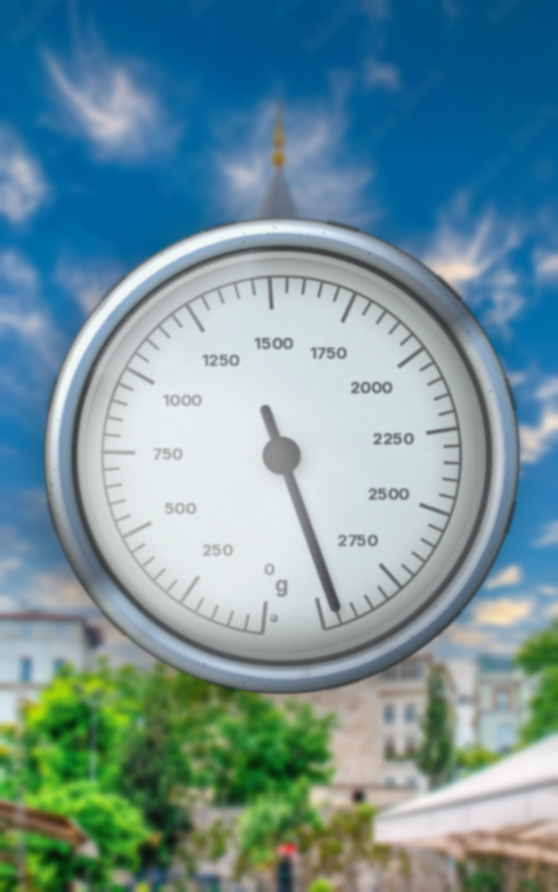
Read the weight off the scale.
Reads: 2950 g
